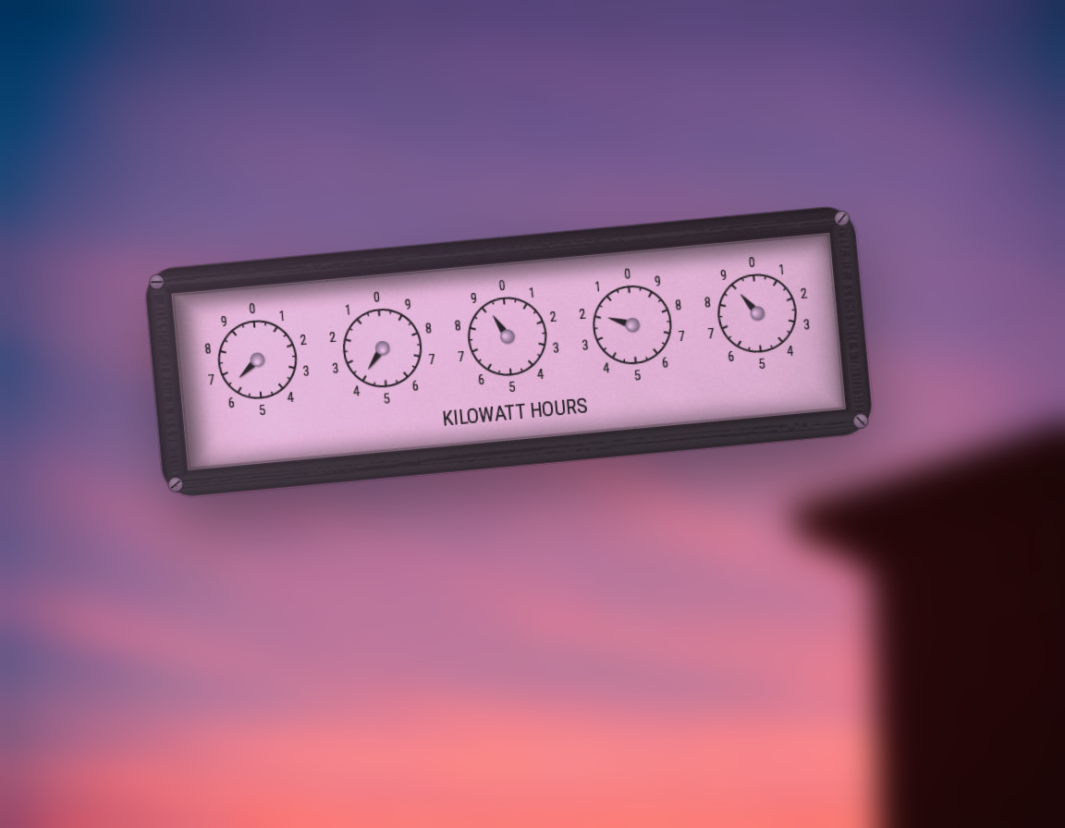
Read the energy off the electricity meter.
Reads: 63919 kWh
